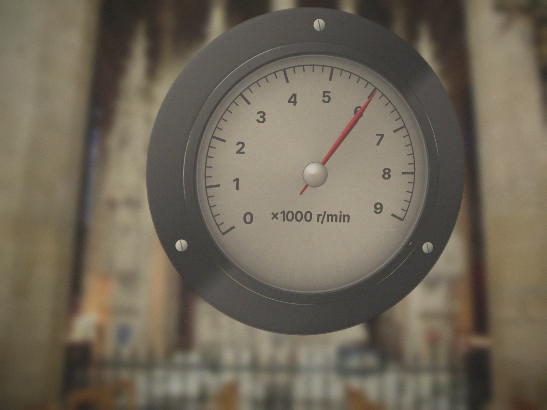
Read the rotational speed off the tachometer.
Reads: 6000 rpm
